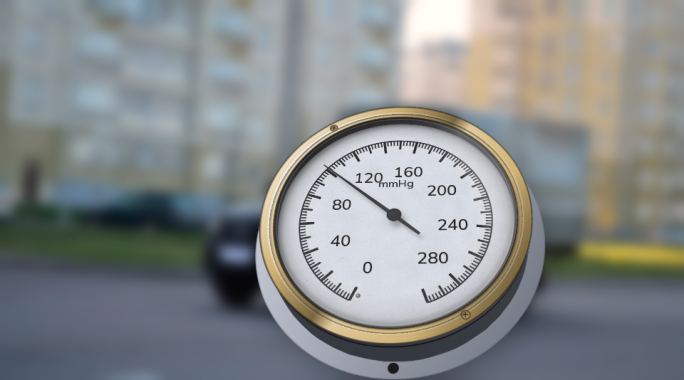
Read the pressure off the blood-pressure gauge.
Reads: 100 mmHg
